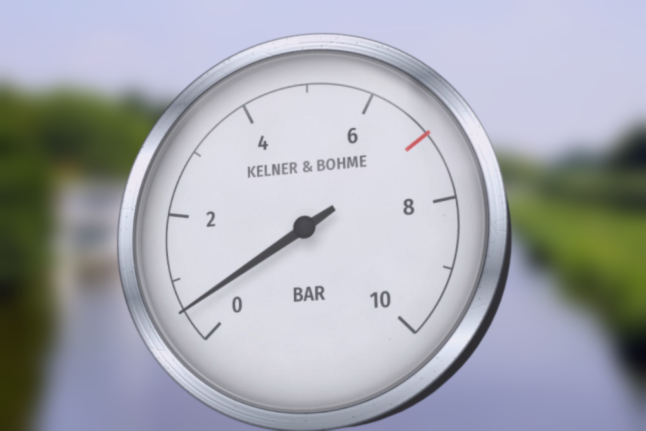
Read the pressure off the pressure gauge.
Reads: 0.5 bar
